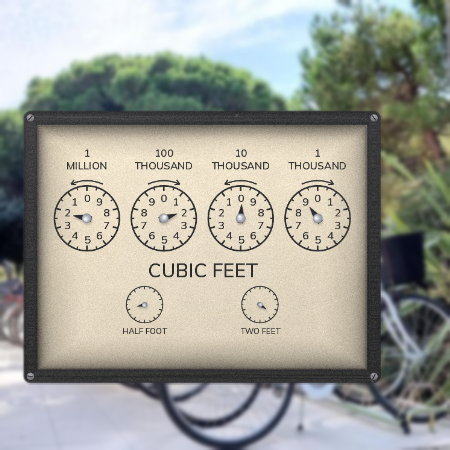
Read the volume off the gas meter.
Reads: 219900 ft³
